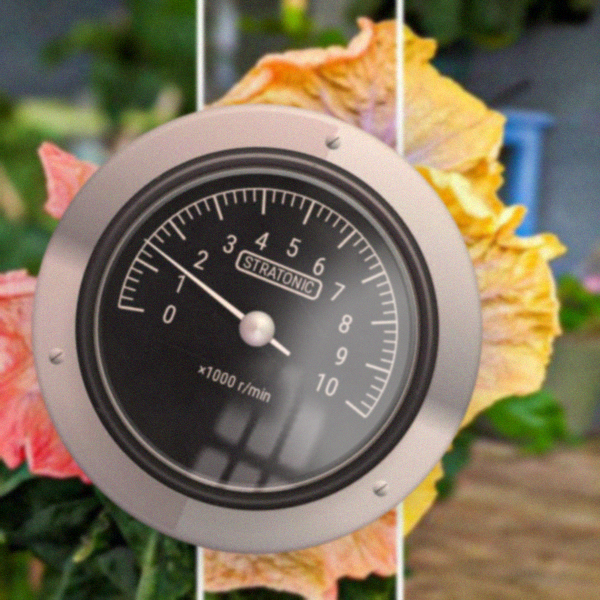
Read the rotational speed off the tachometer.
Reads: 1400 rpm
